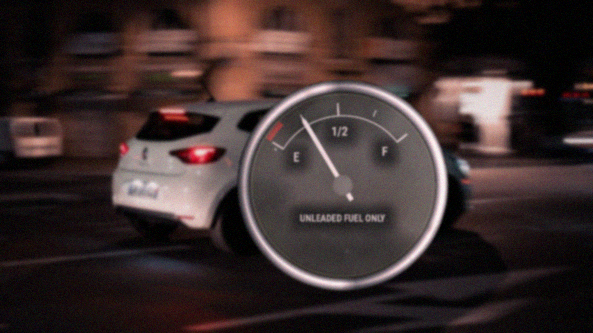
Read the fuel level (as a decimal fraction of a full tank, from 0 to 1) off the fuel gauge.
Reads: 0.25
